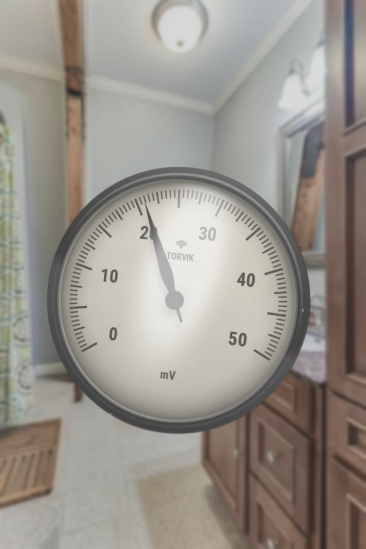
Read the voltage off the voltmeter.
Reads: 21 mV
